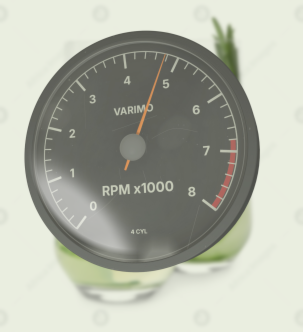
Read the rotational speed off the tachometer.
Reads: 4800 rpm
